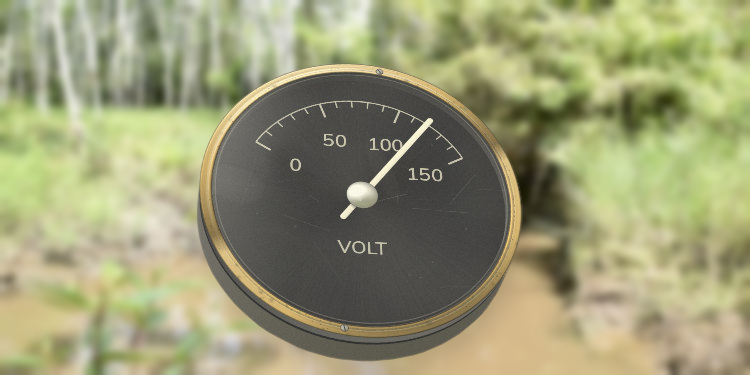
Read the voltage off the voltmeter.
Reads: 120 V
